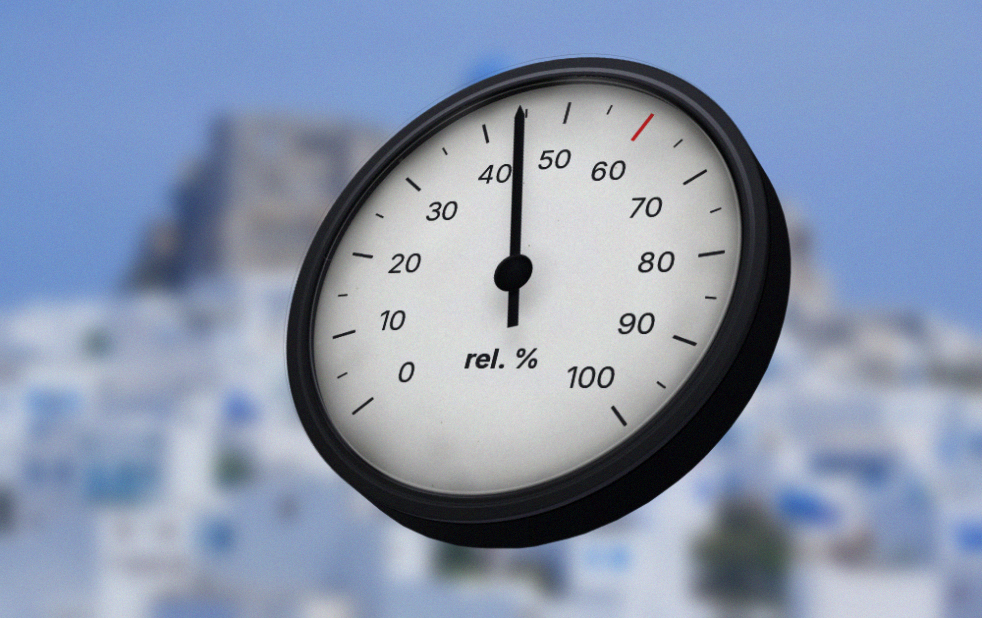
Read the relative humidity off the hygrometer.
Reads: 45 %
